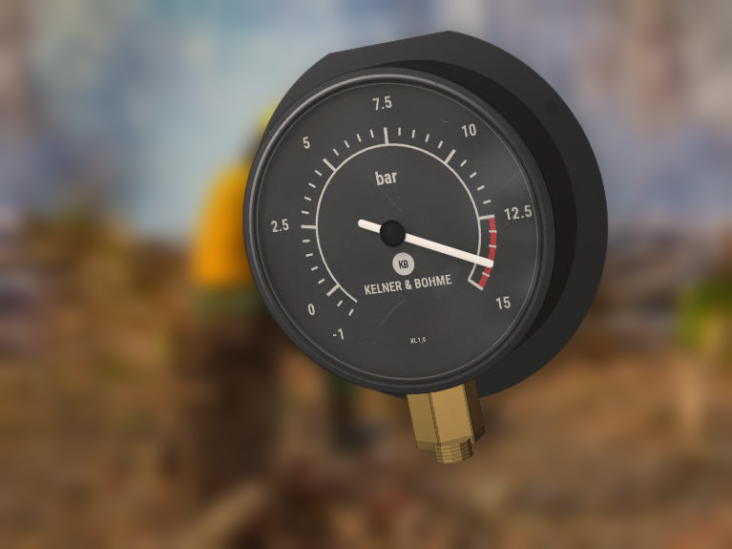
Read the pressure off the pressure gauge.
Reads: 14 bar
